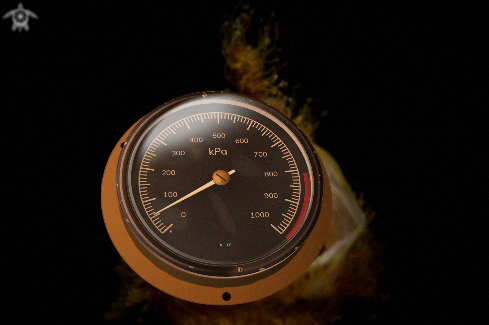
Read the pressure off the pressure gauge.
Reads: 50 kPa
